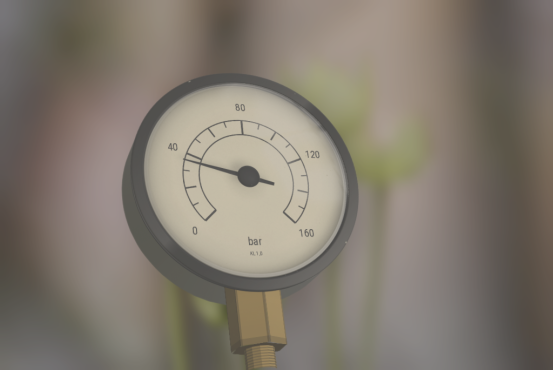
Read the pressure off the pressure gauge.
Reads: 35 bar
